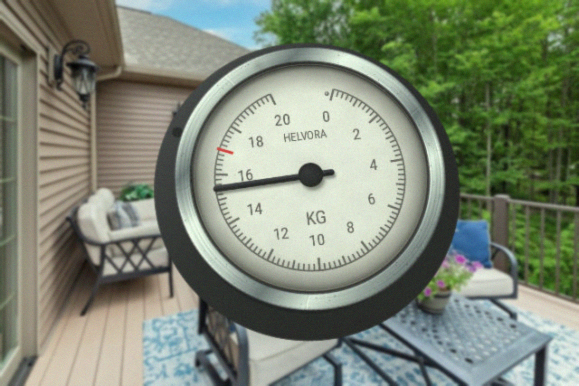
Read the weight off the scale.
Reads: 15.4 kg
